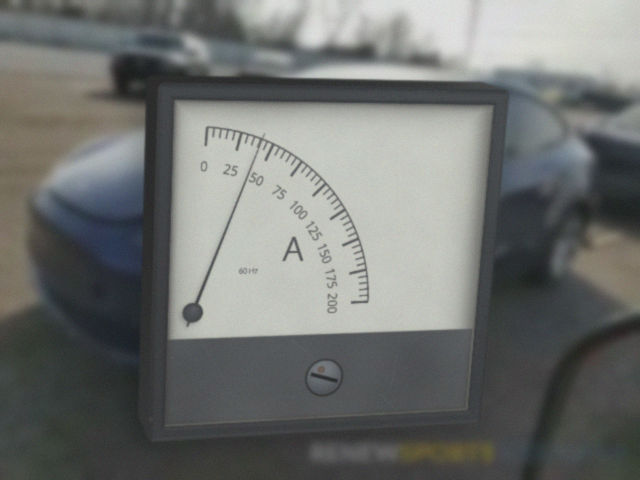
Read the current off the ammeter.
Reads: 40 A
